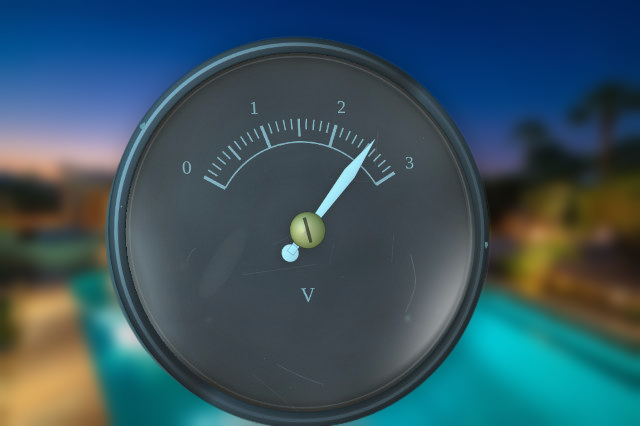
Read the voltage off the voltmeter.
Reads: 2.5 V
